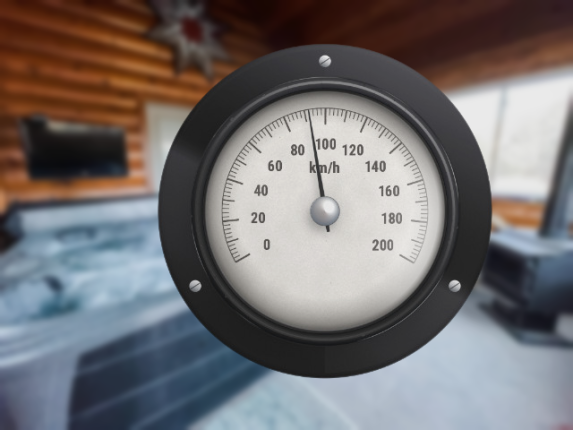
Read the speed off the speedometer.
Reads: 92 km/h
